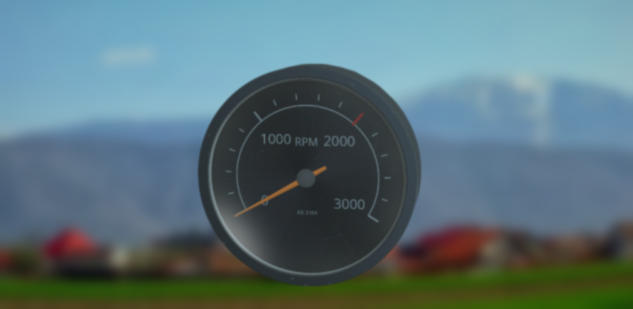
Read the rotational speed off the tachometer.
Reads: 0 rpm
